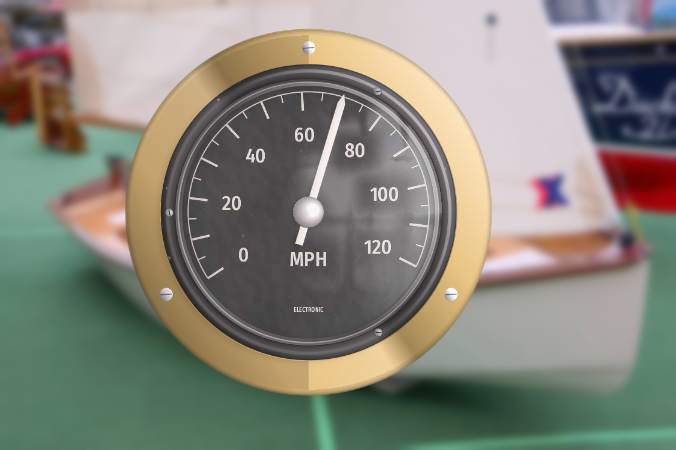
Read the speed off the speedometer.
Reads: 70 mph
